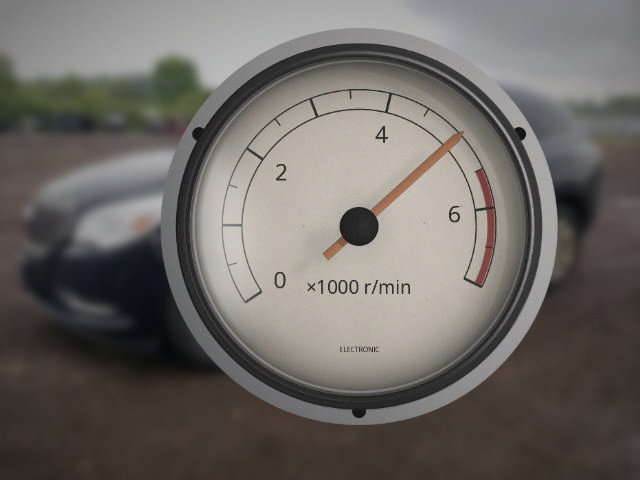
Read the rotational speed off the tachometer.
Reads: 5000 rpm
